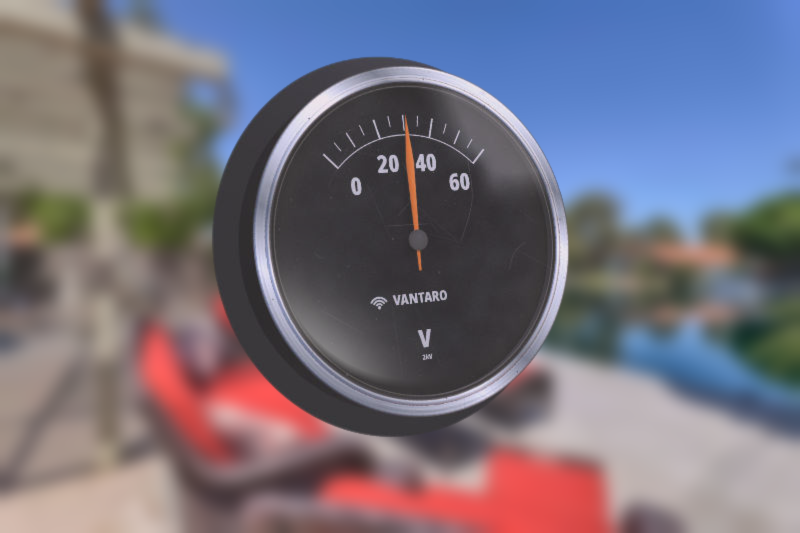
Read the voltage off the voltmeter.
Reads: 30 V
